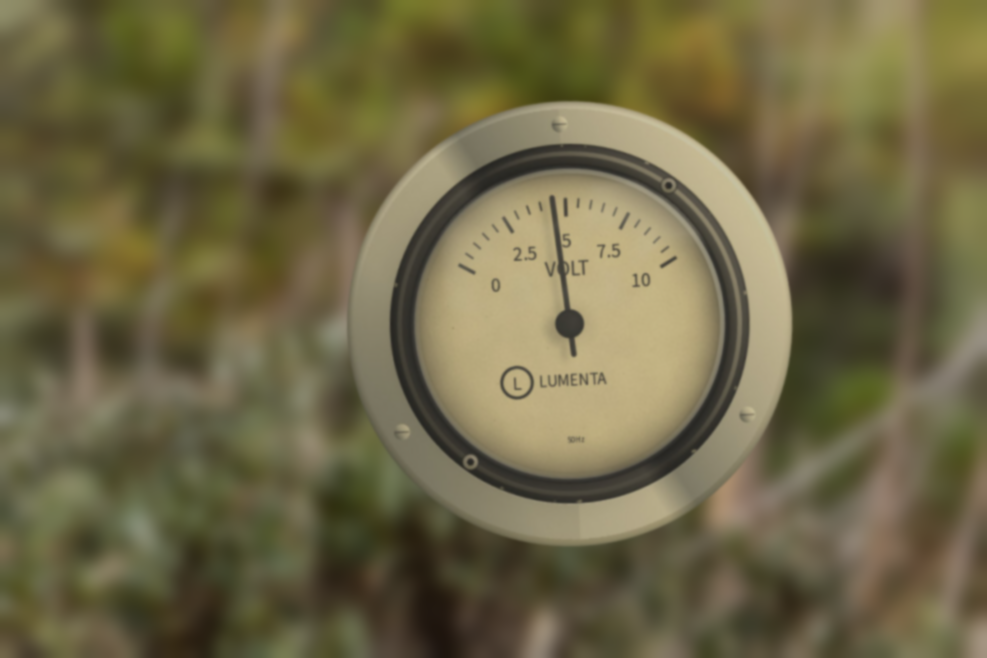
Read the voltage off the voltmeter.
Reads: 4.5 V
